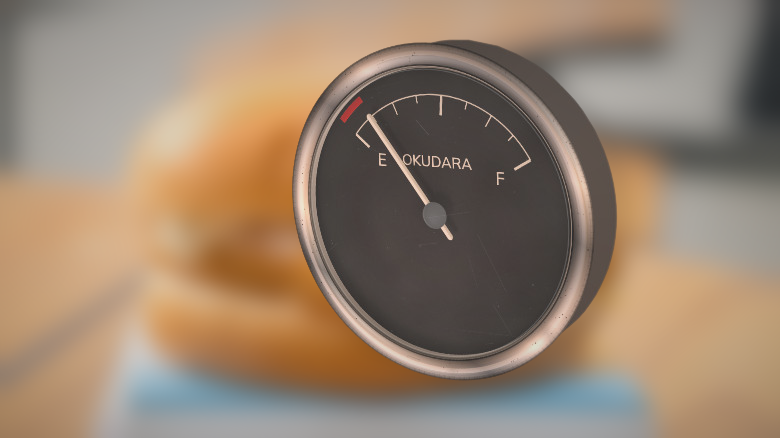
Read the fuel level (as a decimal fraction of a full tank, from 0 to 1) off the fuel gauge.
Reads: 0.125
